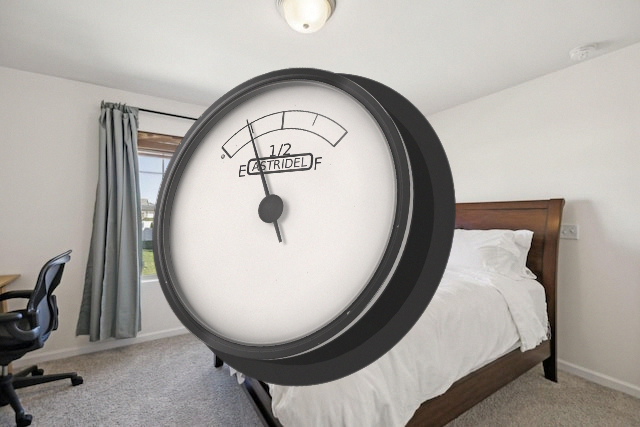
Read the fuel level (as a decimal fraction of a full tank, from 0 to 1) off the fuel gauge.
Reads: 0.25
